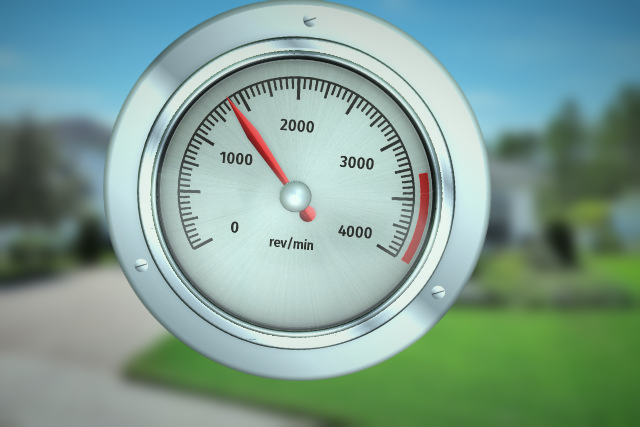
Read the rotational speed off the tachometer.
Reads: 1400 rpm
